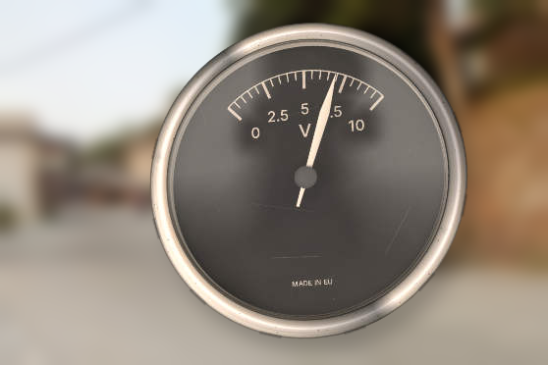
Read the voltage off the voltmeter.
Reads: 7 V
